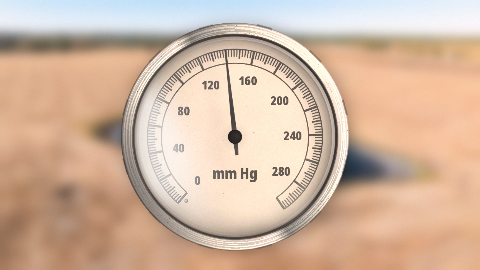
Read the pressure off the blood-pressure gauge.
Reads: 140 mmHg
